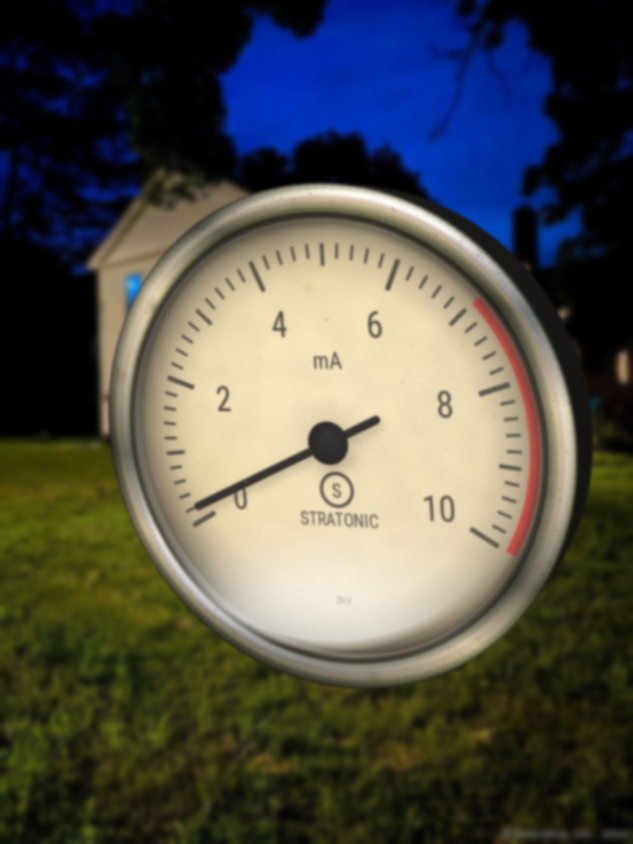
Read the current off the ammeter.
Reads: 0.2 mA
